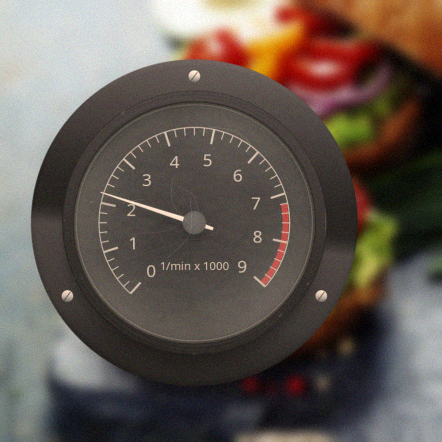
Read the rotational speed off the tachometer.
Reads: 2200 rpm
